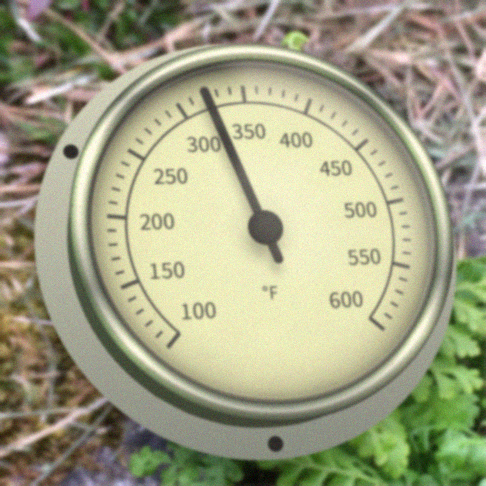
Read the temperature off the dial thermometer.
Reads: 320 °F
